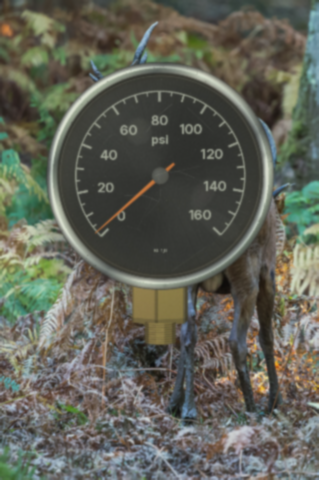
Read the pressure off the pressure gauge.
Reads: 2.5 psi
